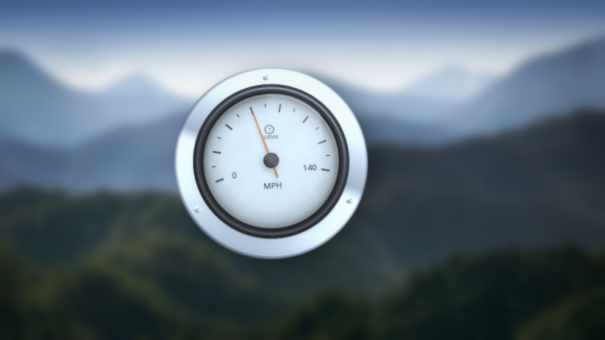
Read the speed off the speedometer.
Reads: 60 mph
